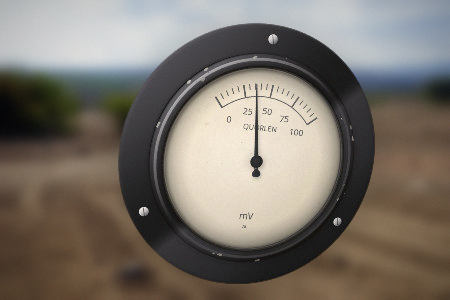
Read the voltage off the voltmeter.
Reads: 35 mV
